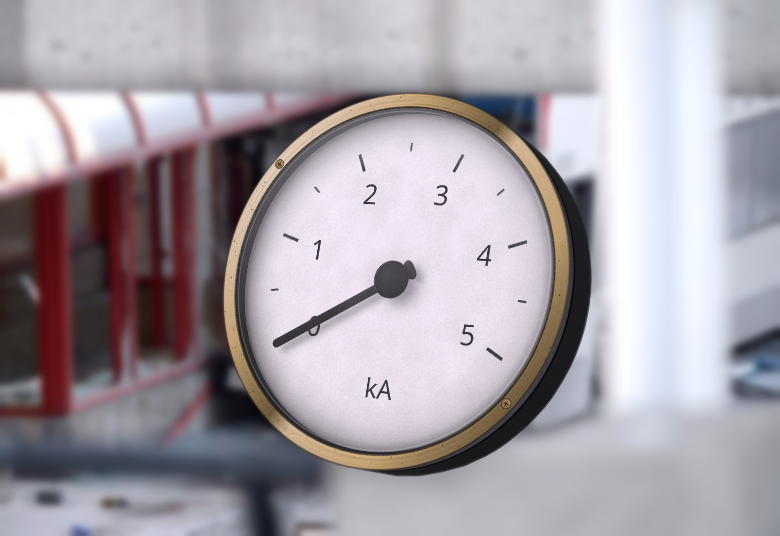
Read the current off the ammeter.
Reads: 0 kA
